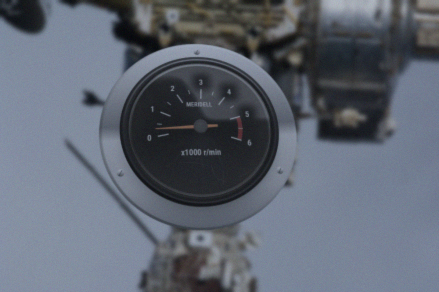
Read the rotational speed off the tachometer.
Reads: 250 rpm
